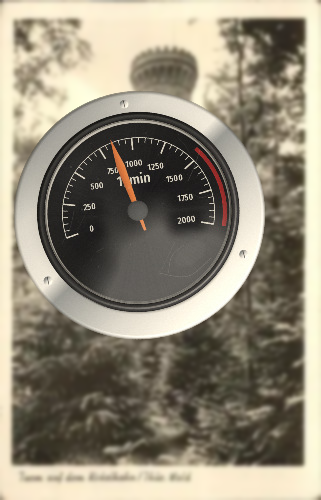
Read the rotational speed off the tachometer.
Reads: 850 rpm
